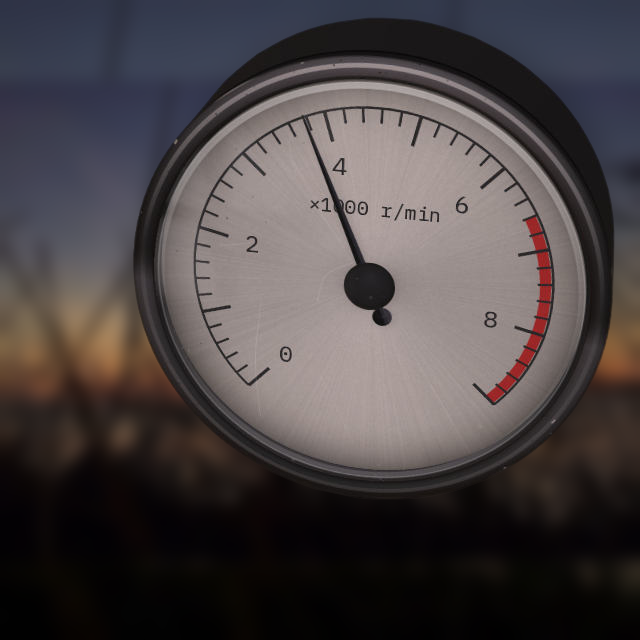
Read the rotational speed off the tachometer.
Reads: 3800 rpm
